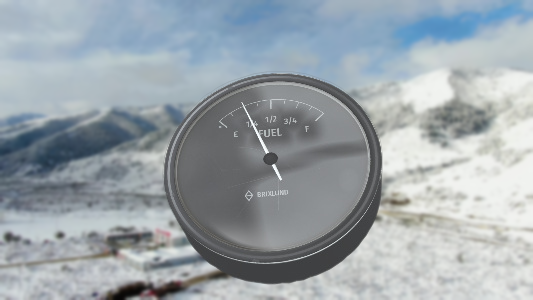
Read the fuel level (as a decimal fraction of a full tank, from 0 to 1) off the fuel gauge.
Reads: 0.25
